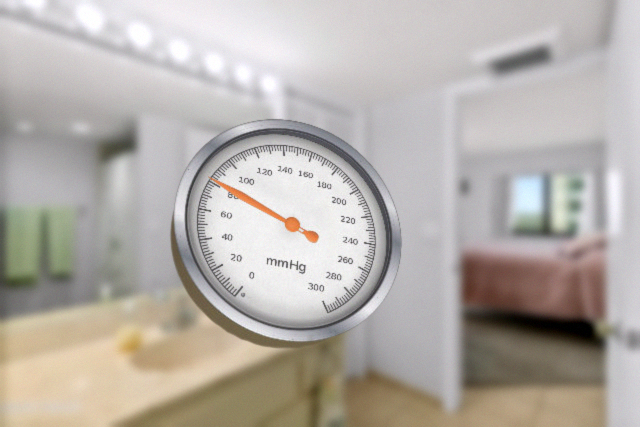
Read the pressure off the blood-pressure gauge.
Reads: 80 mmHg
